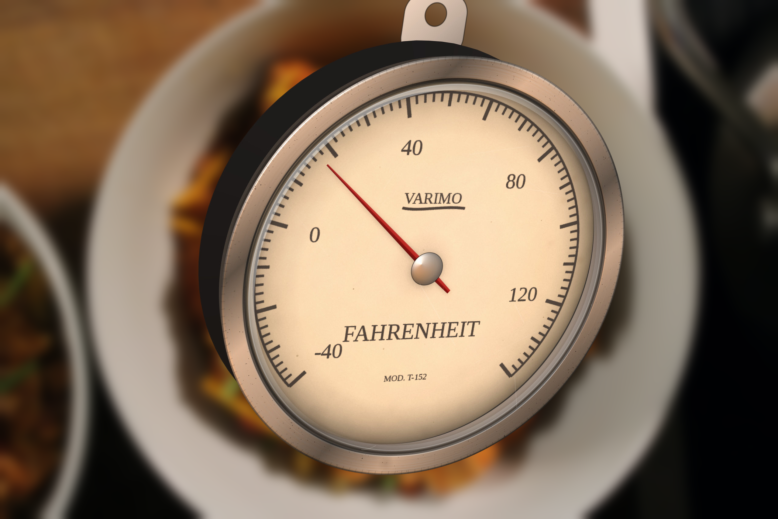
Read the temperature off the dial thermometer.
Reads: 17 °F
